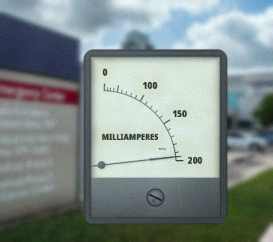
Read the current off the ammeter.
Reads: 195 mA
